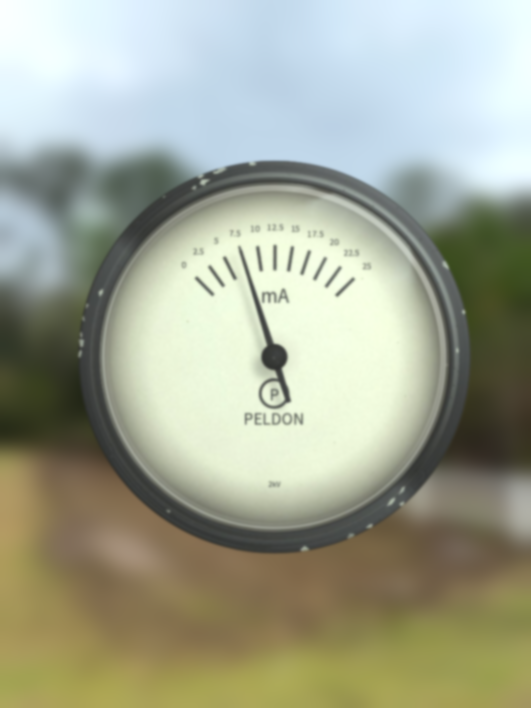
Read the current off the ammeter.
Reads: 7.5 mA
